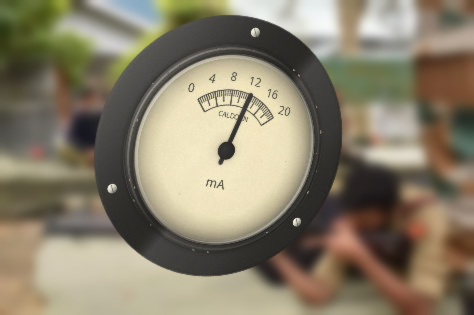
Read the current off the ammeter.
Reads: 12 mA
